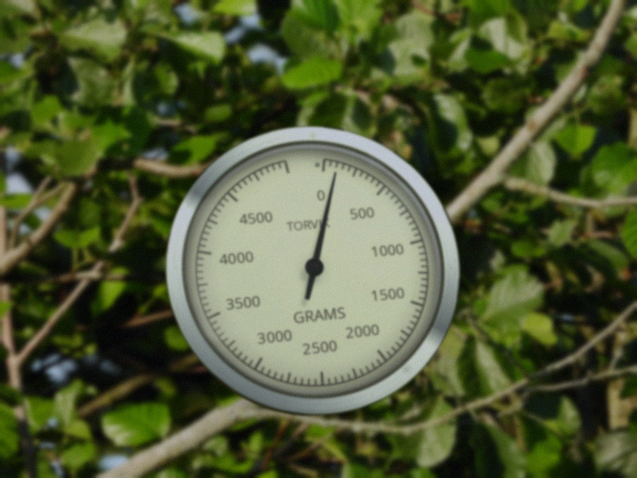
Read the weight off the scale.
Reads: 100 g
